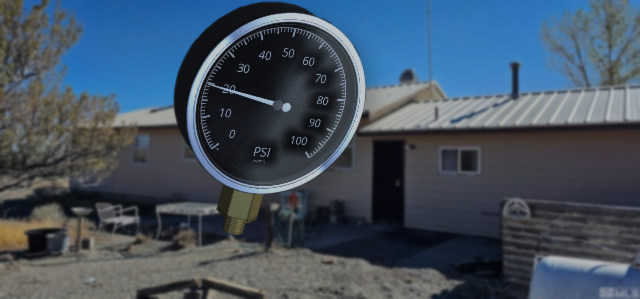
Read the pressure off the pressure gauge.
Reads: 20 psi
